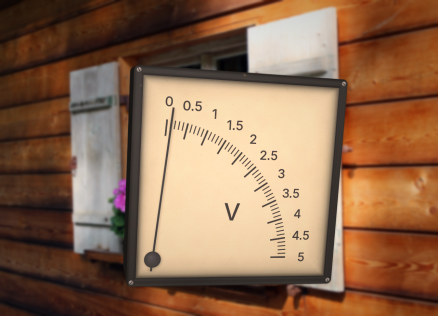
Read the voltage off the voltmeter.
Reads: 0.1 V
